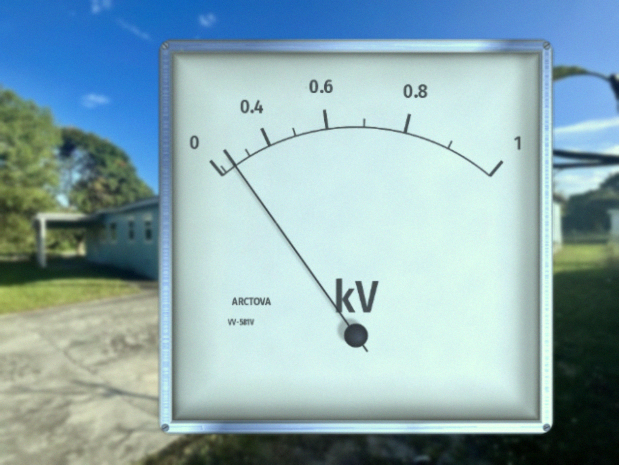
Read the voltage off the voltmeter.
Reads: 0.2 kV
